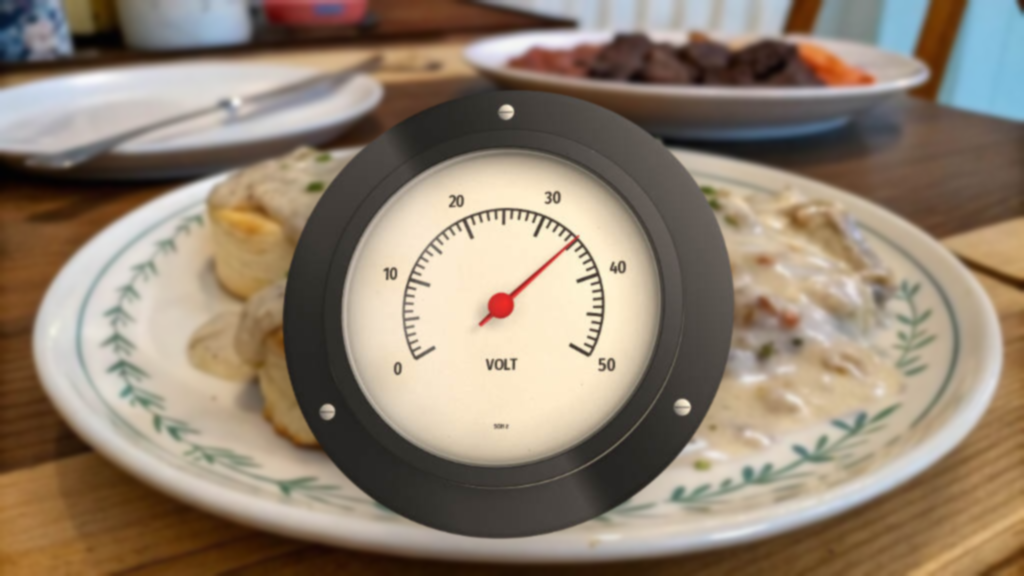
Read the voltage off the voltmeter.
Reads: 35 V
